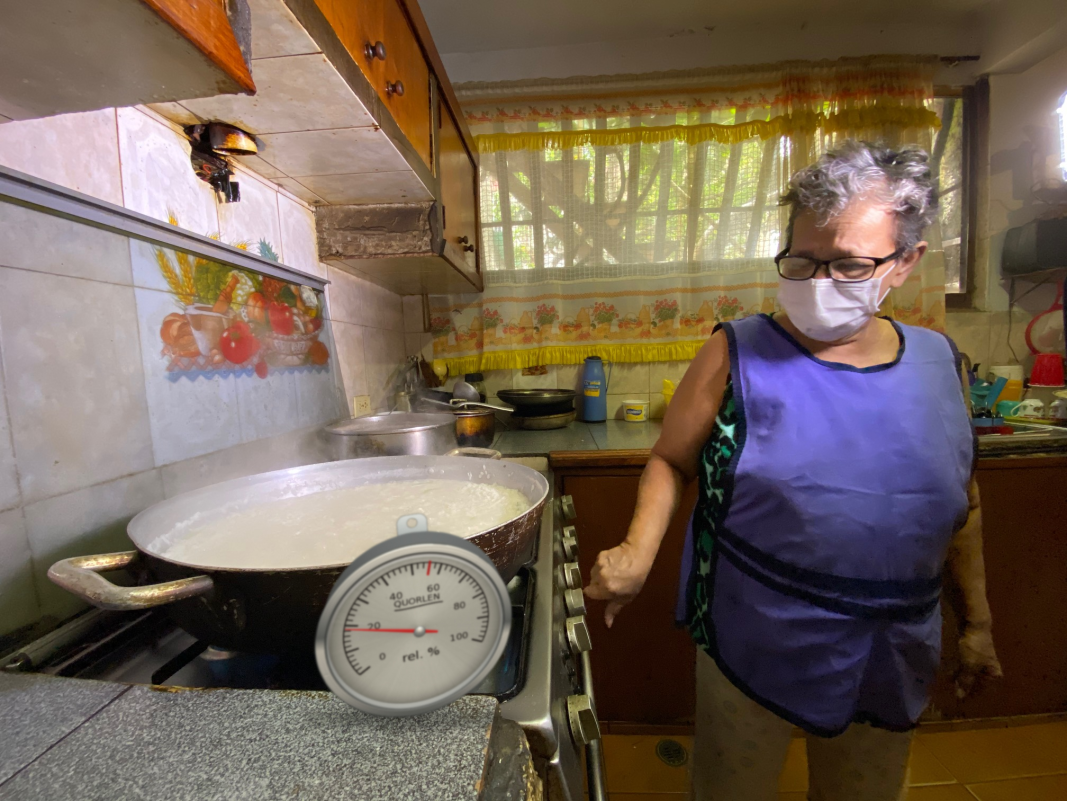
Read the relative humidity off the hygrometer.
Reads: 20 %
